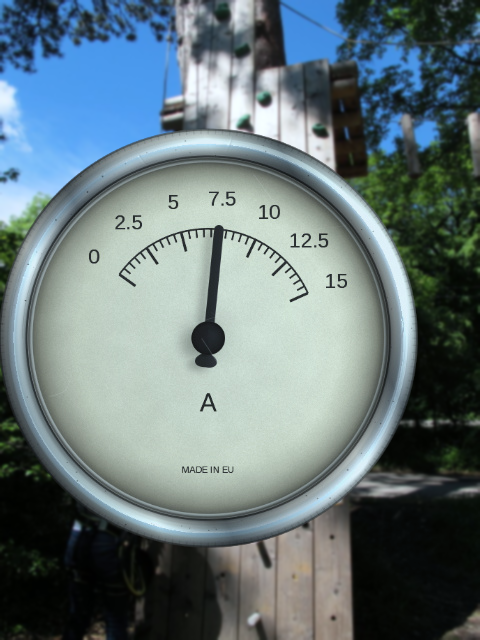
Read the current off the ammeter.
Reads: 7.5 A
